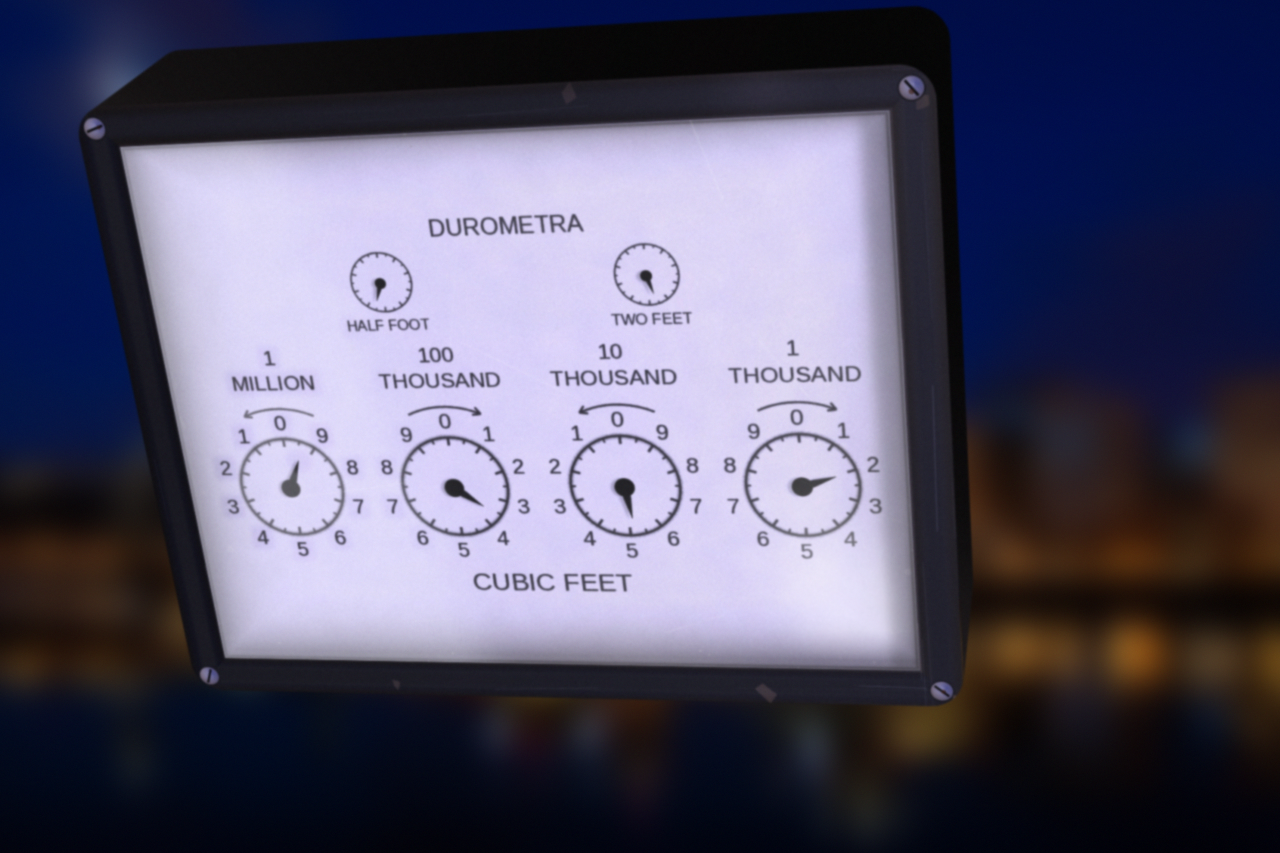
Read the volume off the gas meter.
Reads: 935200 ft³
